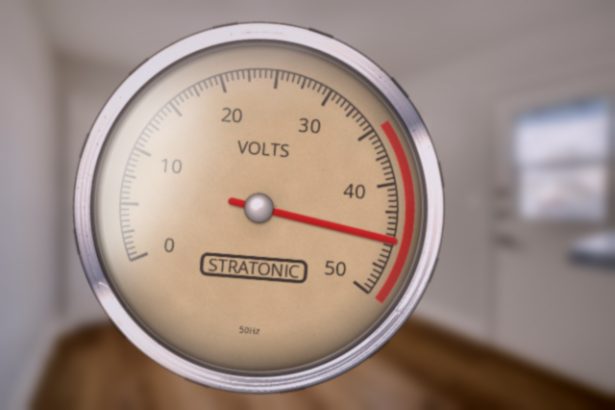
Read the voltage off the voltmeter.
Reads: 45 V
